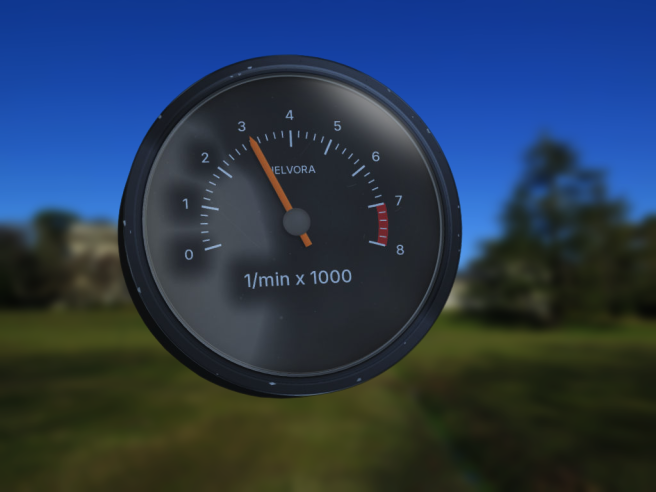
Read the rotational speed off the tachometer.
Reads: 3000 rpm
